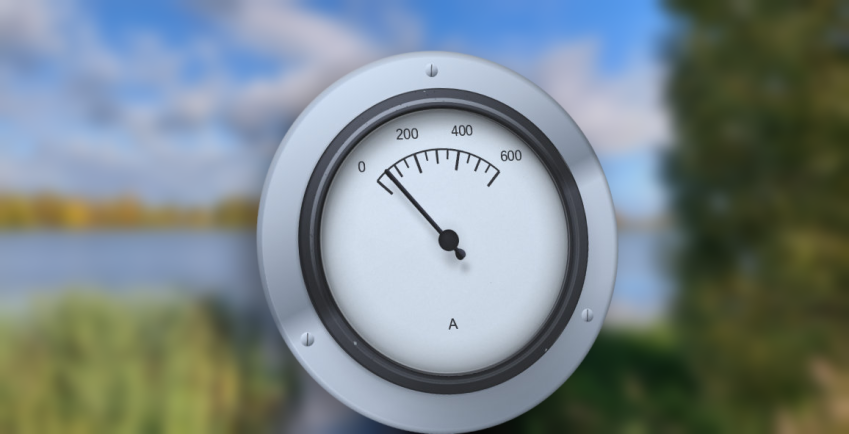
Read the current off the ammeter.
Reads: 50 A
